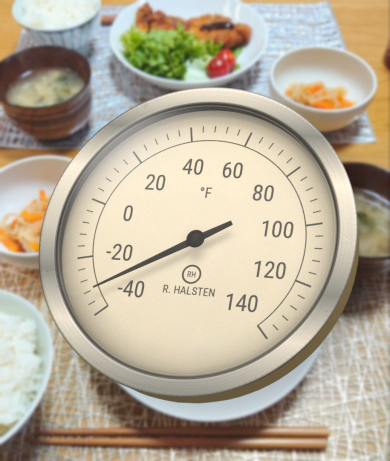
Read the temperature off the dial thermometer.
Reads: -32 °F
